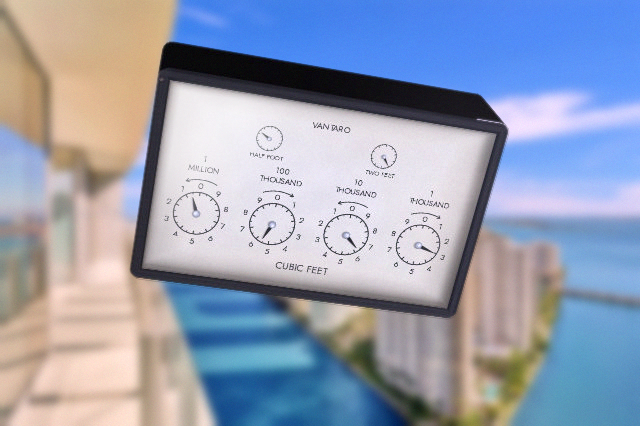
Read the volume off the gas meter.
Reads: 56300 ft³
